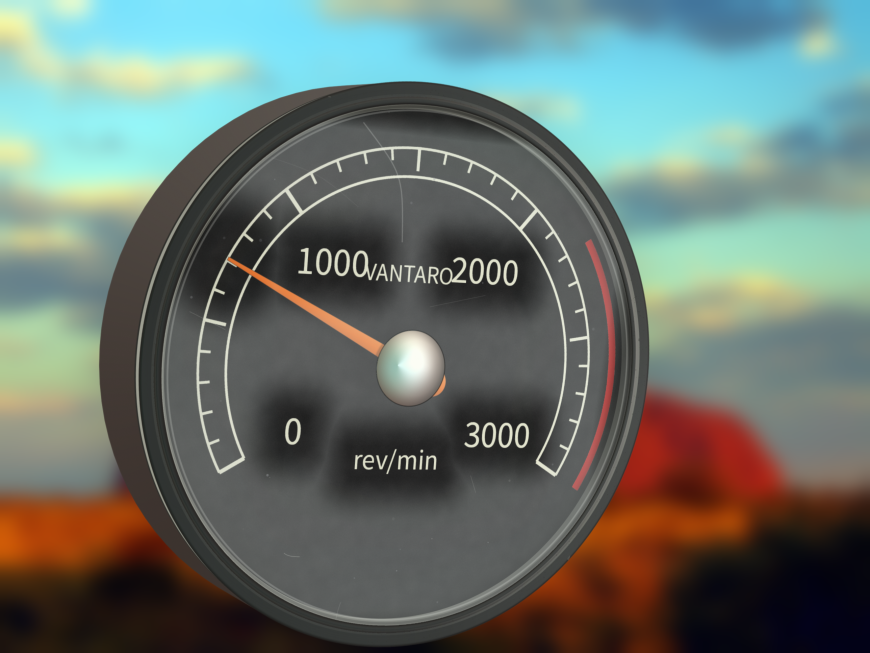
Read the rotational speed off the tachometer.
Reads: 700 rpm
